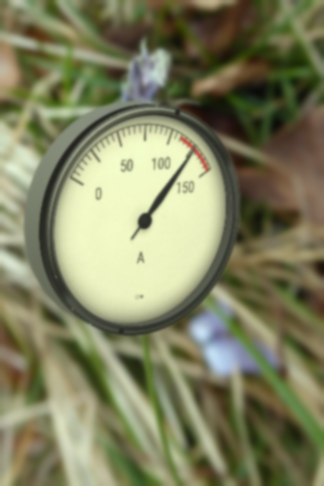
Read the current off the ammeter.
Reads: 125 A
